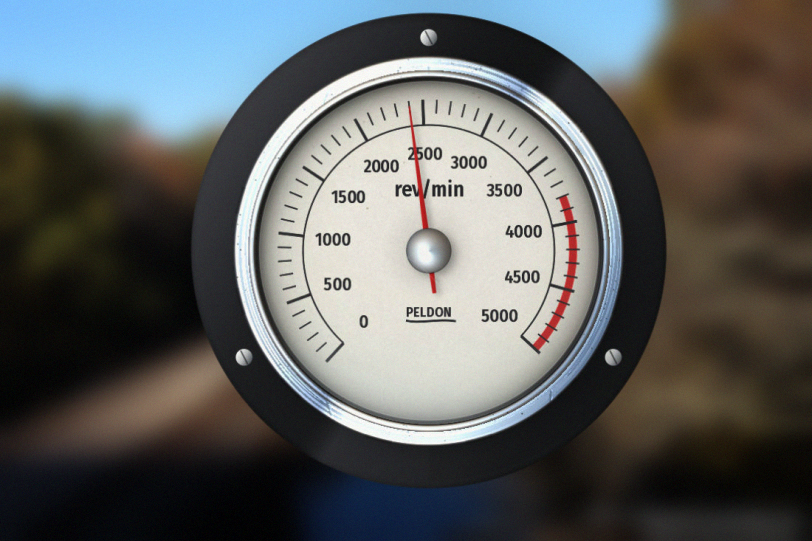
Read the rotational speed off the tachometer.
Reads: 2400 rpm
